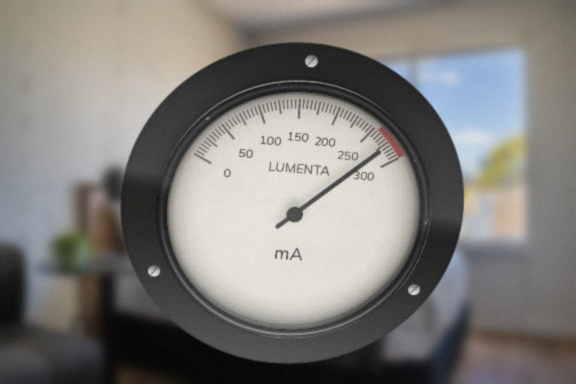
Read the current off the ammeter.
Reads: 275 mA
